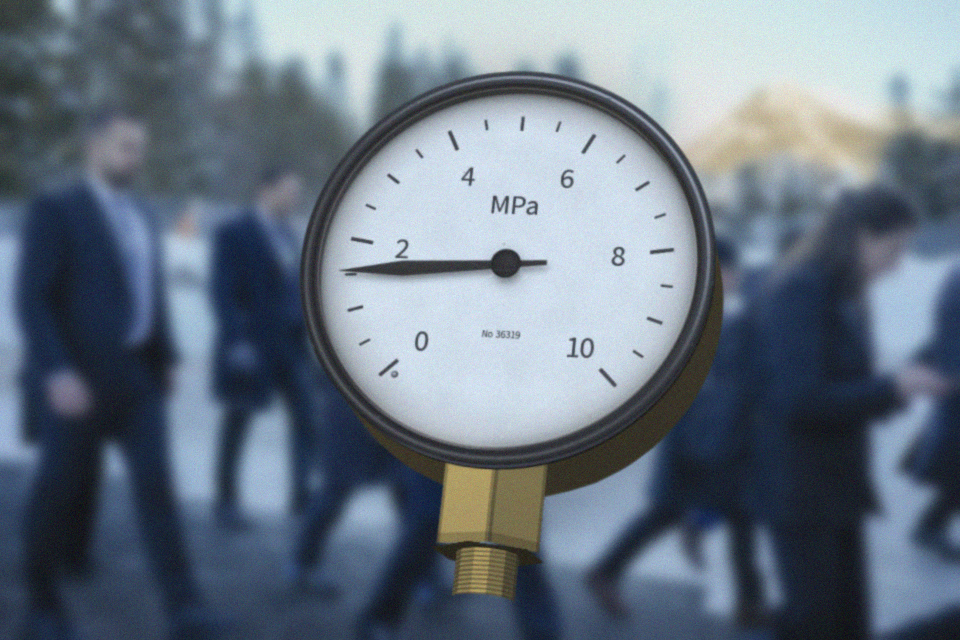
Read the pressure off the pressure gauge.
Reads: 1.5 MPa
